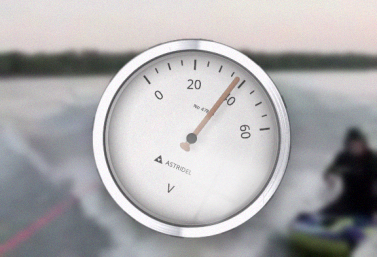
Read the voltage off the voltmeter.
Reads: 37.5 V
